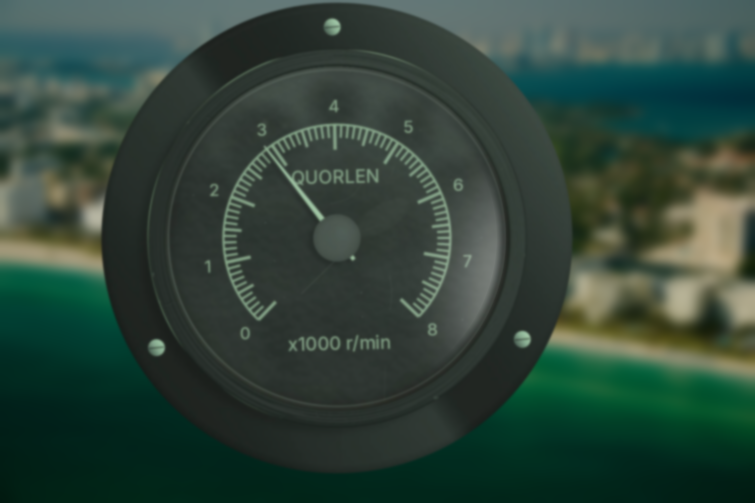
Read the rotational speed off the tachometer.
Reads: 2900 rpm
